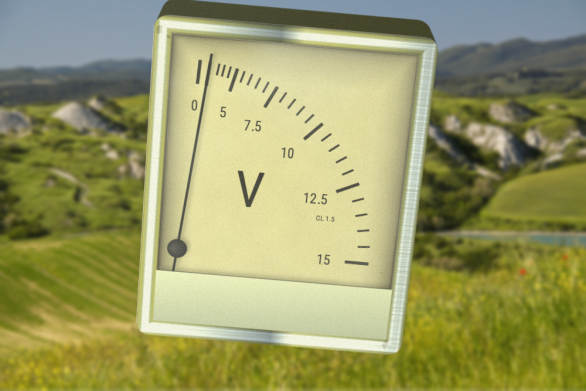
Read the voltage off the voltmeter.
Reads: 2.5 V
